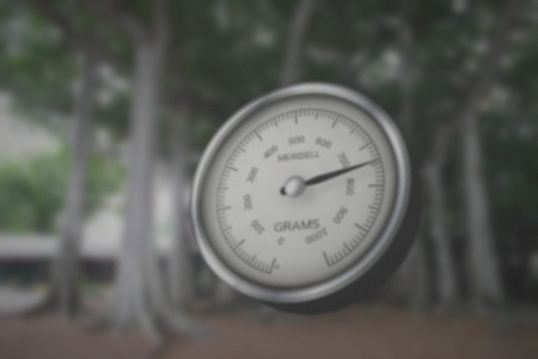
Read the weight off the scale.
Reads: 750 g
